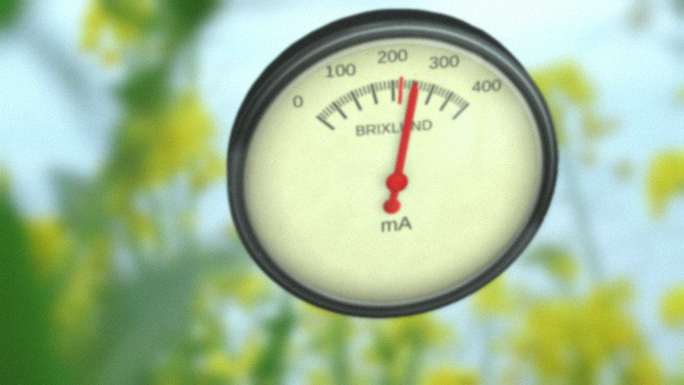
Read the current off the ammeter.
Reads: 250 mA
